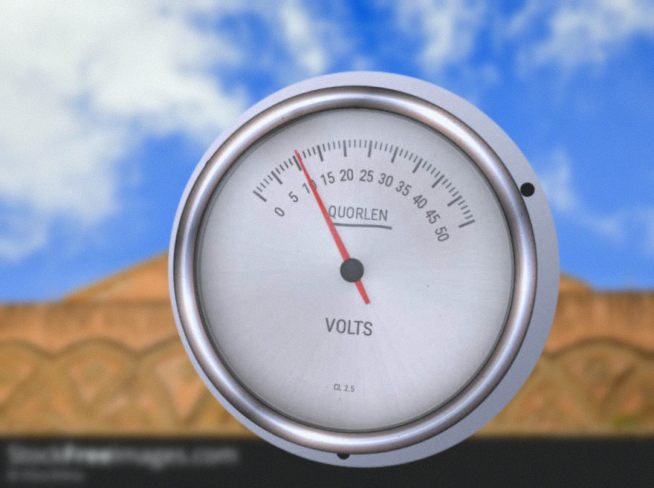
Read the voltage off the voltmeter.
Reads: 11 V
